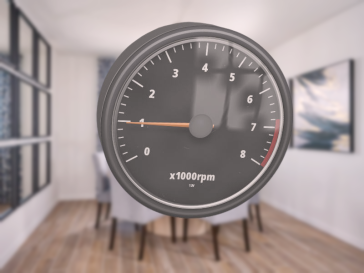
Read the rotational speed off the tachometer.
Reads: 1000 rpm
